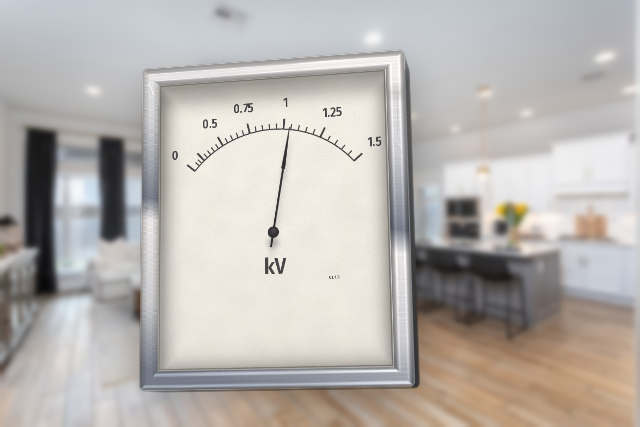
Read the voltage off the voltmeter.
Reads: 1.05 kV
